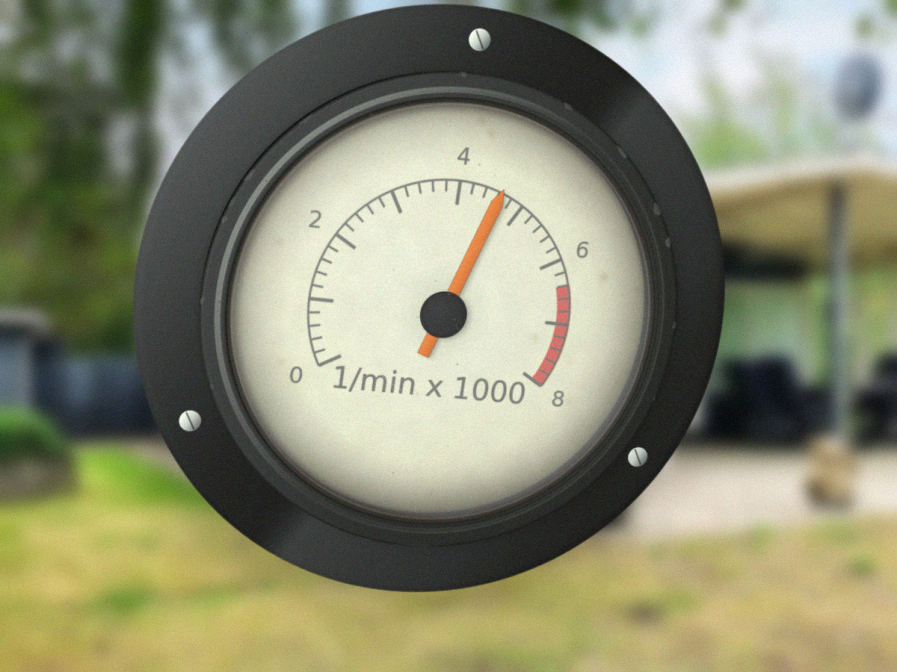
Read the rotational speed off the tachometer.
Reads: 4600 rpm
